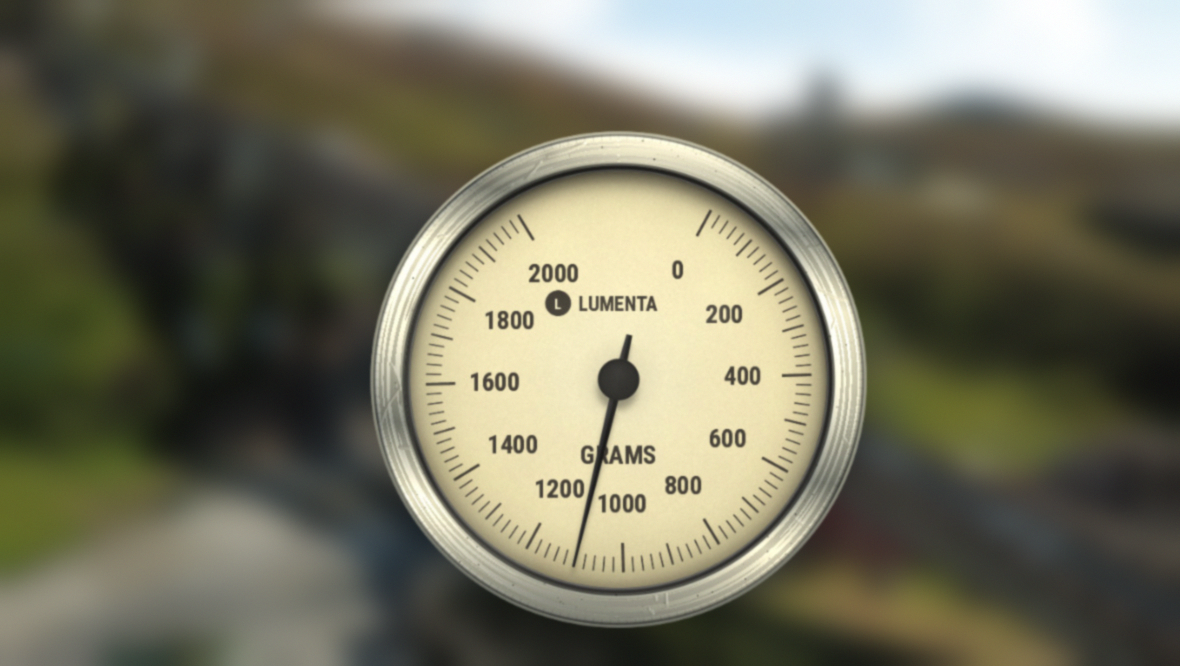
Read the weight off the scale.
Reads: 1100 g
